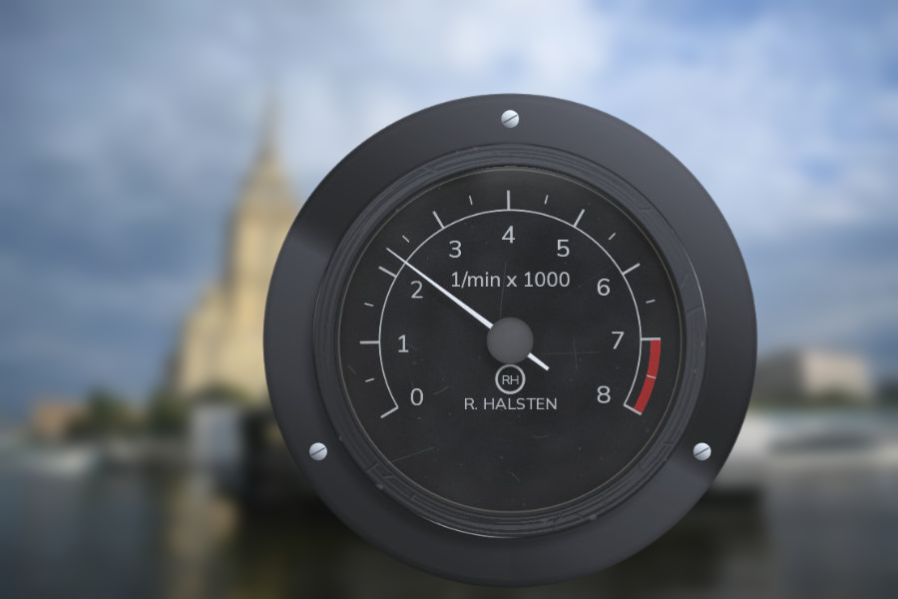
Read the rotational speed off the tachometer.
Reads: 2250 rpm
